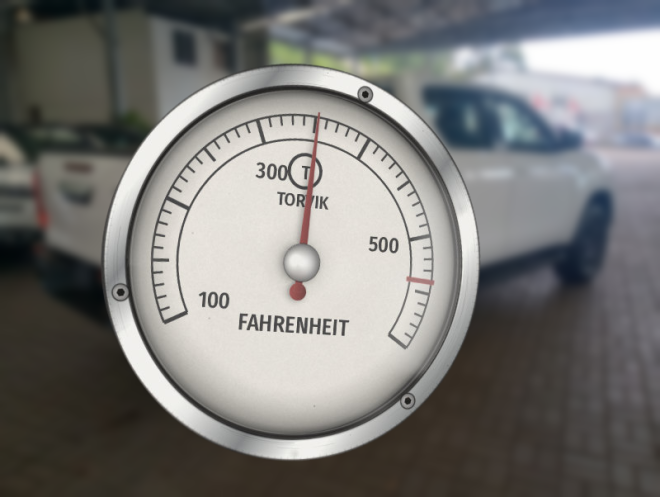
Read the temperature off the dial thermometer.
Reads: 350 °F
